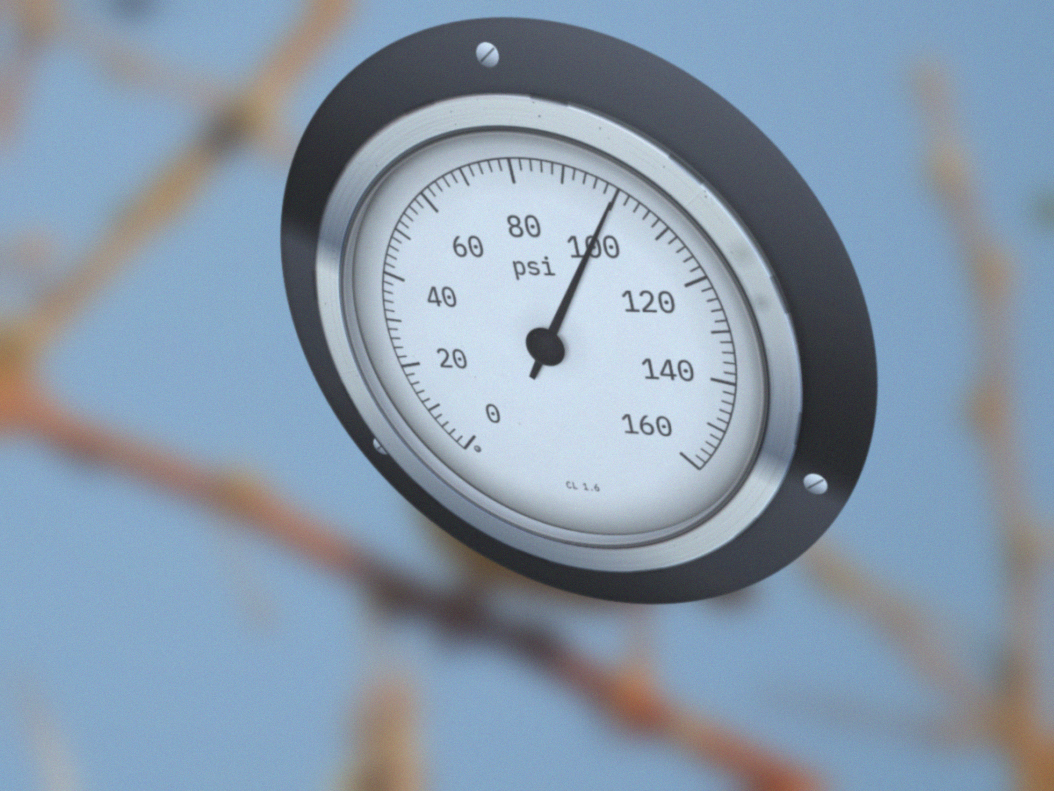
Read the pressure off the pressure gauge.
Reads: 100 psi
